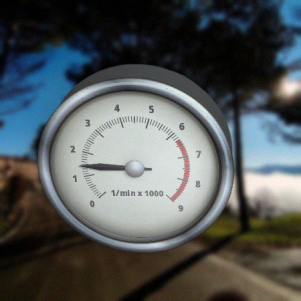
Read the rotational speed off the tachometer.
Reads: 1500 rpm
